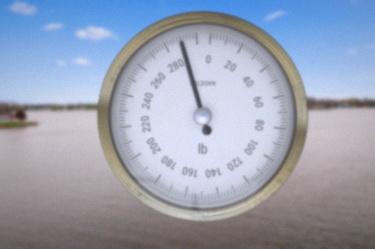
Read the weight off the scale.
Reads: 290 lb
